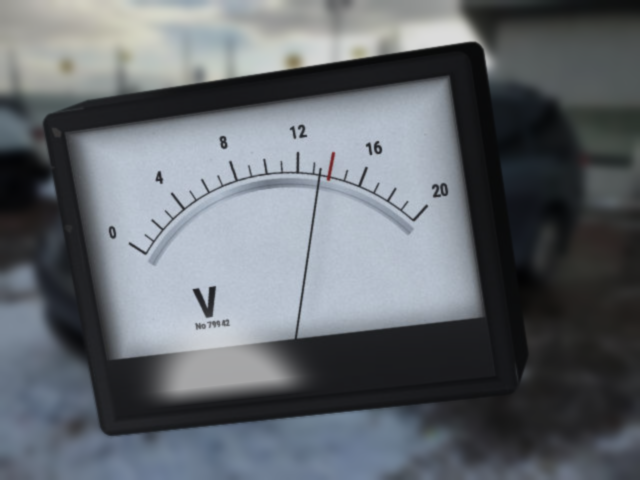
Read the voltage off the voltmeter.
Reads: 13.5 V
